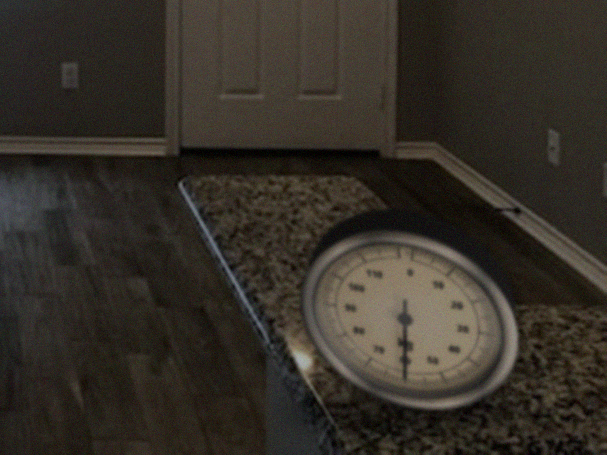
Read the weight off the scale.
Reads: 60 kg
